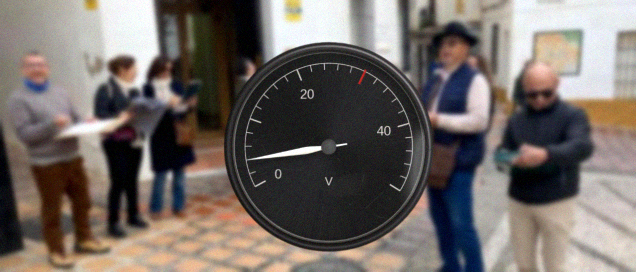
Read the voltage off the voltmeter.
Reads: 4 V
